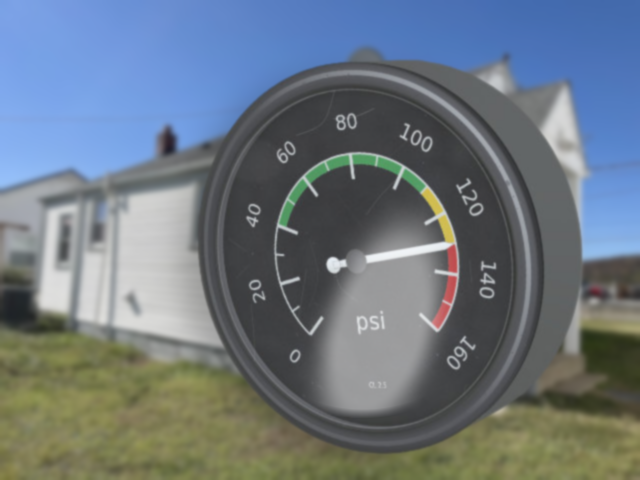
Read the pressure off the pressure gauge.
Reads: 130 psi
